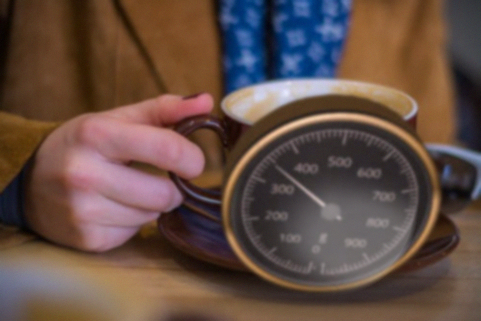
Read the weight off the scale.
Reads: 350 g
